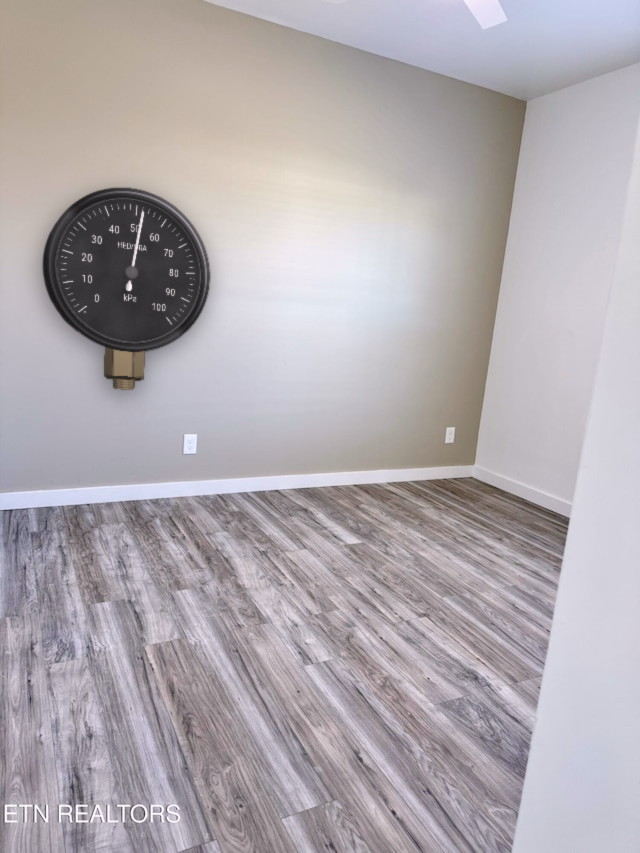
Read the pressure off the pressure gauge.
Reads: 52 kPa
